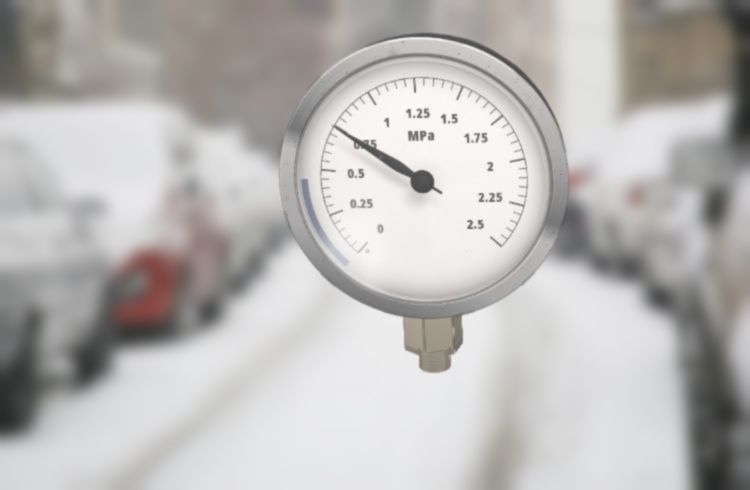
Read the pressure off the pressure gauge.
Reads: 0.75 MPa
